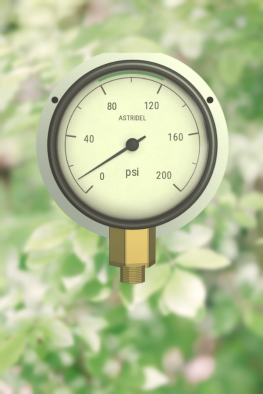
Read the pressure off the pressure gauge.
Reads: 10 psi
